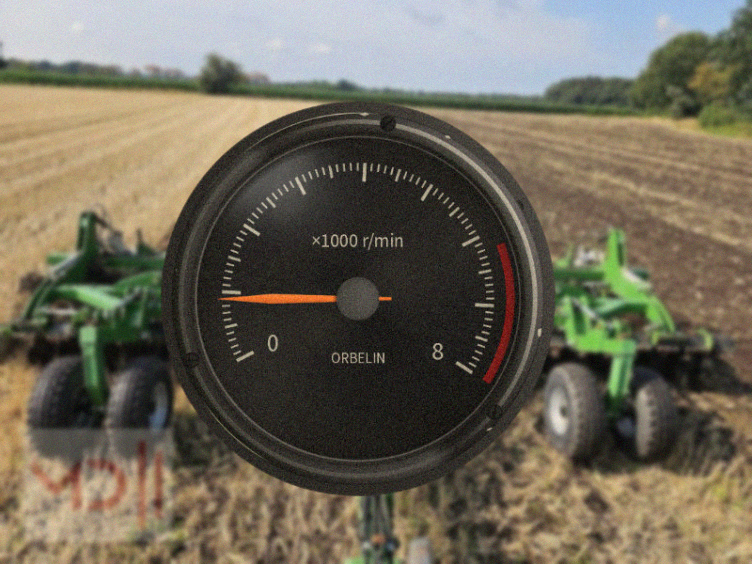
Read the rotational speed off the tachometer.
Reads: 900 rpm
